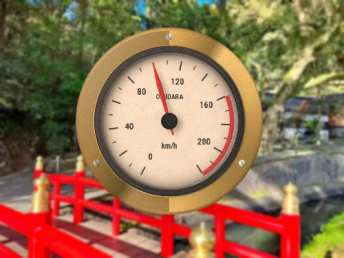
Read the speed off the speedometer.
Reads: 100 km/h
